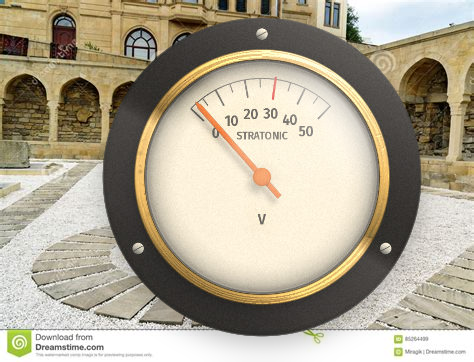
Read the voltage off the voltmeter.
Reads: 2.5 V
